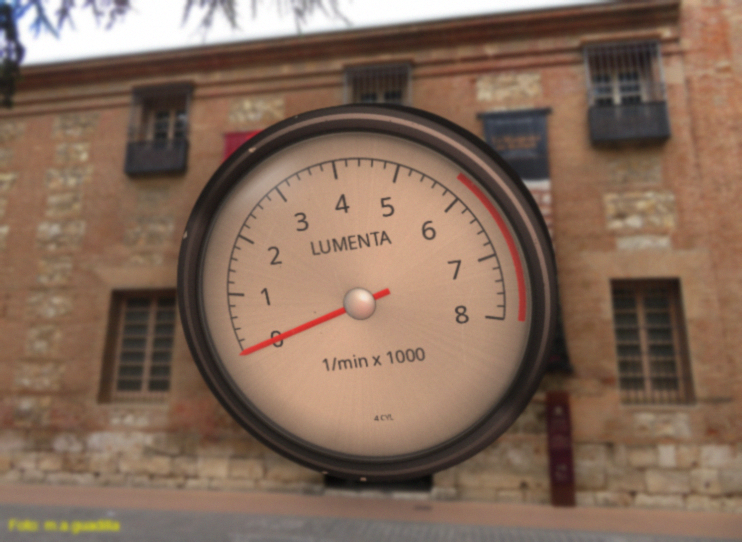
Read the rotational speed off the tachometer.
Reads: 0 rpm
